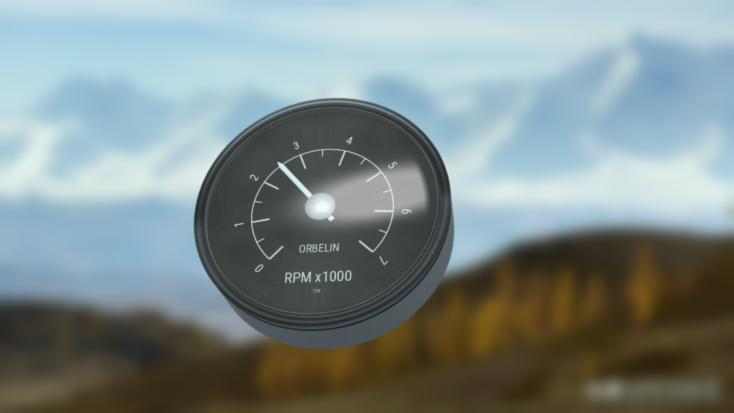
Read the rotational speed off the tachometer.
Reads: 2500 rpm
